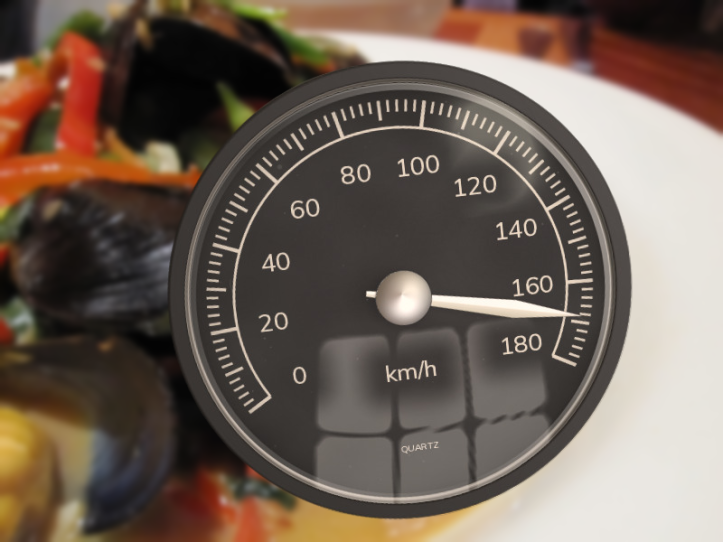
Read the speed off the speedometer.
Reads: 168 km/h
